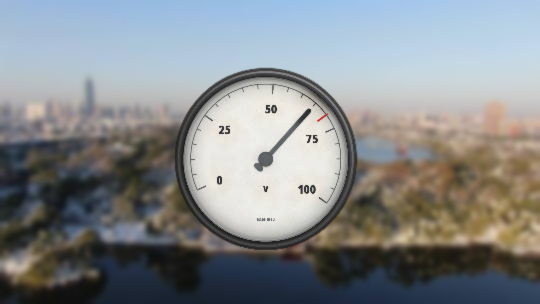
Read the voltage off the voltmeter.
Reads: 65 V
